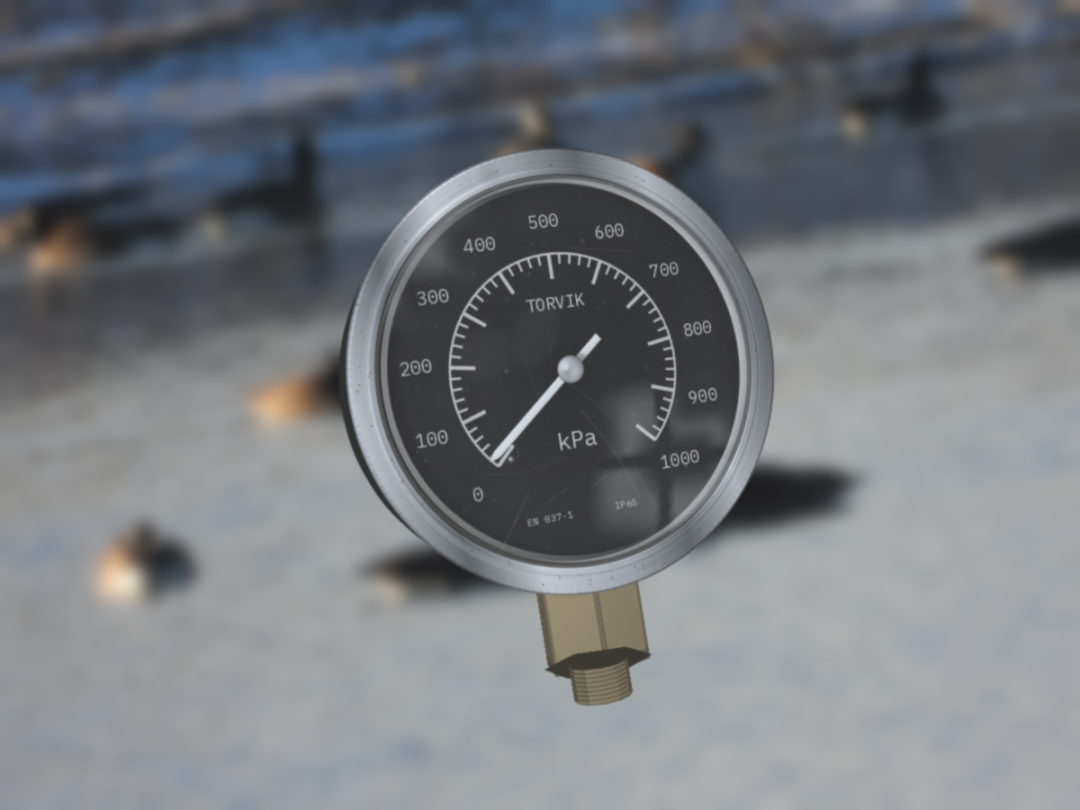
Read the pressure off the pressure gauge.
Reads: 20 kPa
